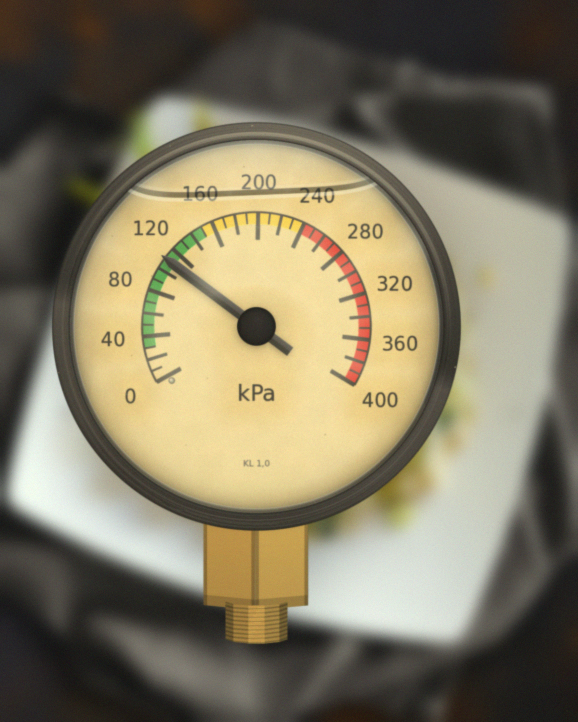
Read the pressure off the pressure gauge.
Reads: 110 kPa
